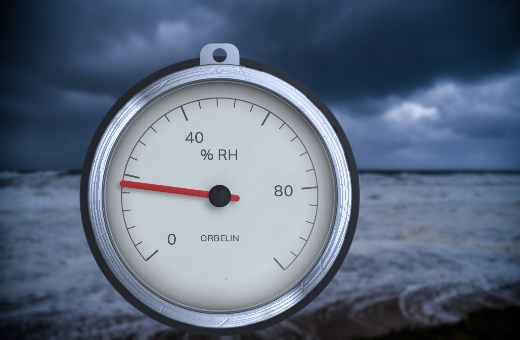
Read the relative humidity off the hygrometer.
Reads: 18 %
